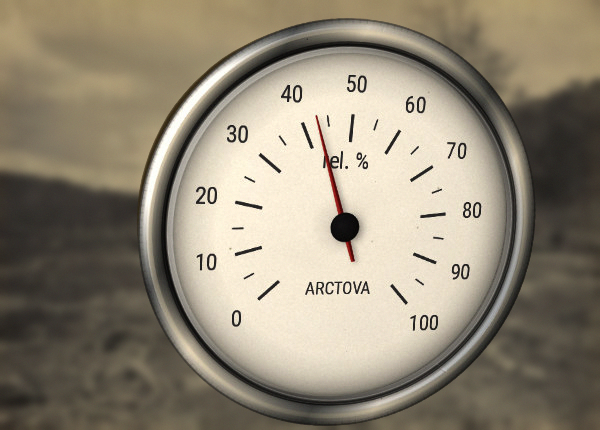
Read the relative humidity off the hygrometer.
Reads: 42.5 %
